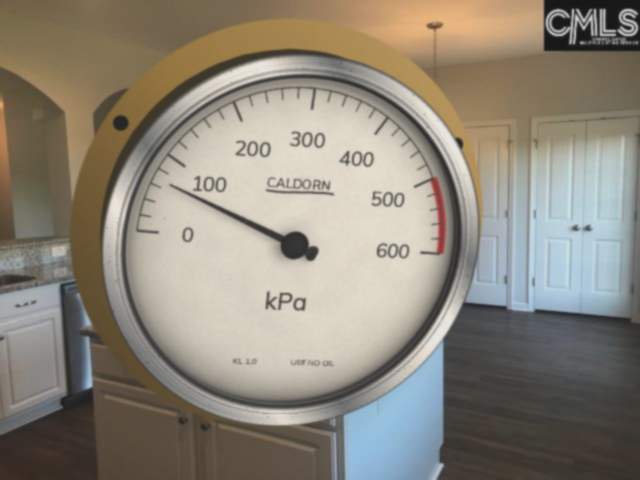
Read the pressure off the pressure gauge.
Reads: 70 kPa
